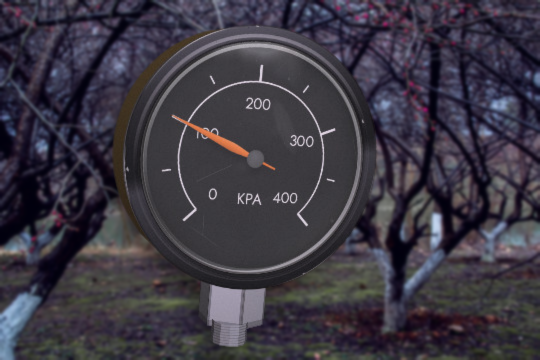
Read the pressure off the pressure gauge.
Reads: 100 kPa
